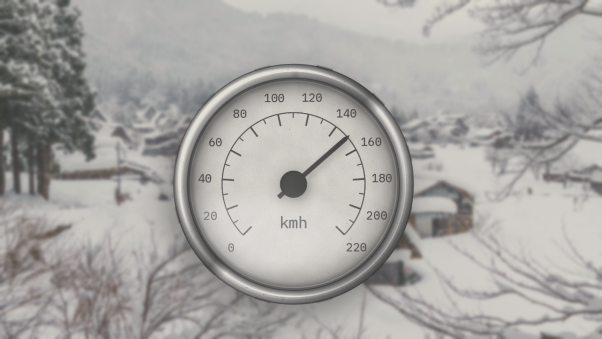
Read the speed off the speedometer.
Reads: 150 km/h
